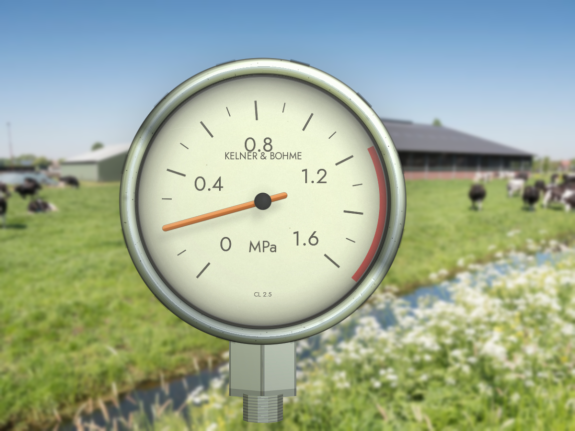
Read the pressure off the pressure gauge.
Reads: 0.2 MPa
